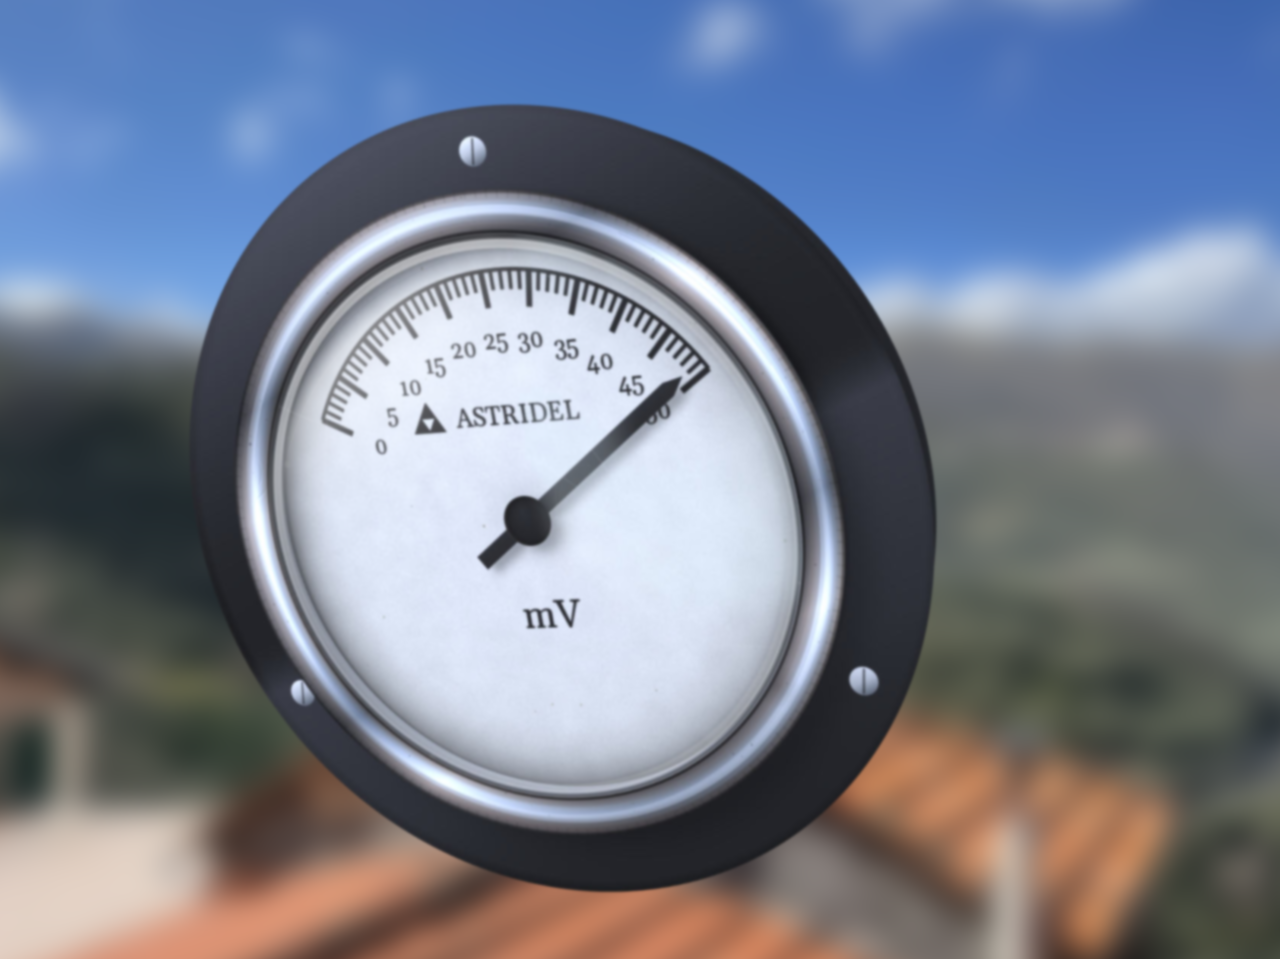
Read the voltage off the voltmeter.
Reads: 49 mV
